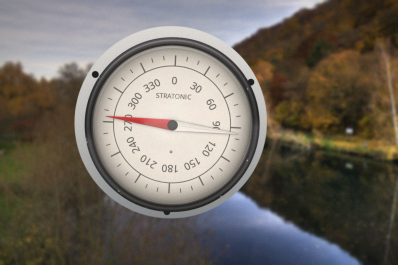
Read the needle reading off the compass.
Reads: 275 °
